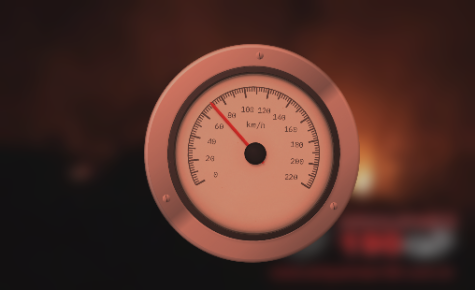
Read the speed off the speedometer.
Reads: 70 km/h
